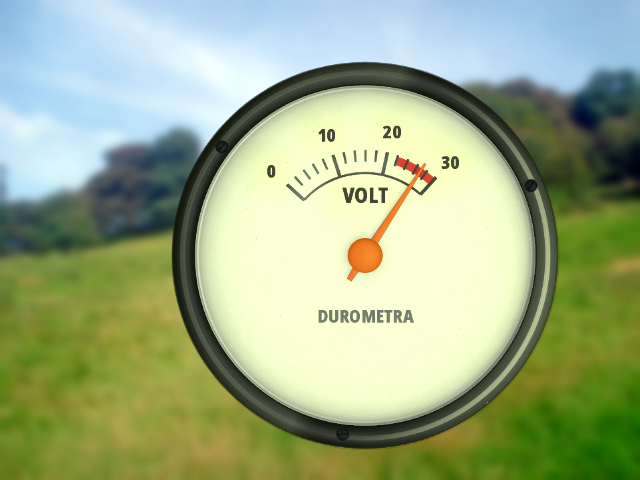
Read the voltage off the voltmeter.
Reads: 27 V
